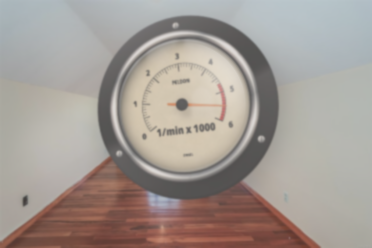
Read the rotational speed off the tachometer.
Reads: 5500 rpm
